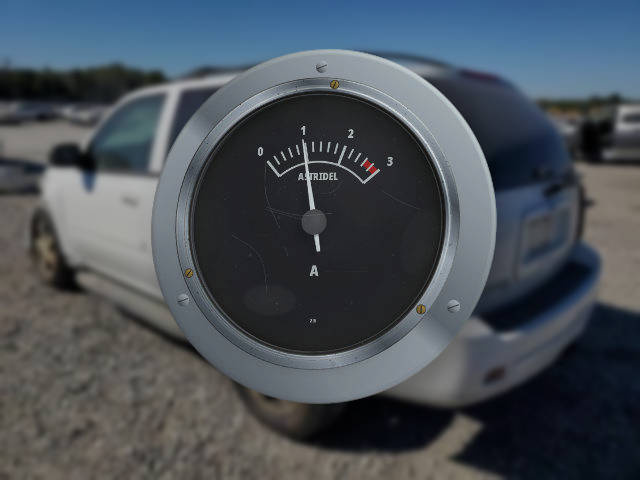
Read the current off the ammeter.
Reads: 1 A
